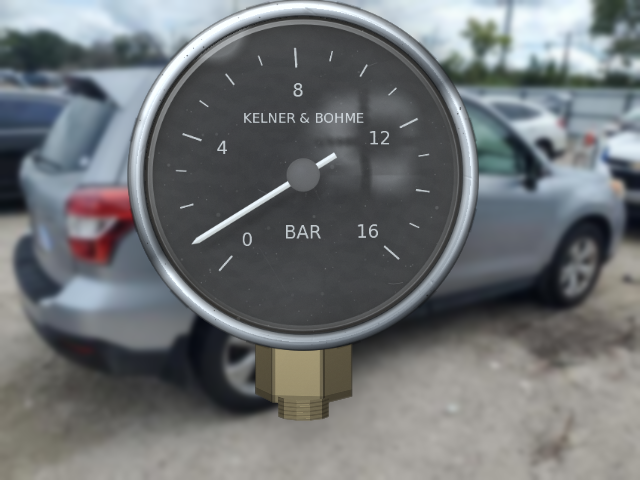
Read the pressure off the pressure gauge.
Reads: 1 bar
